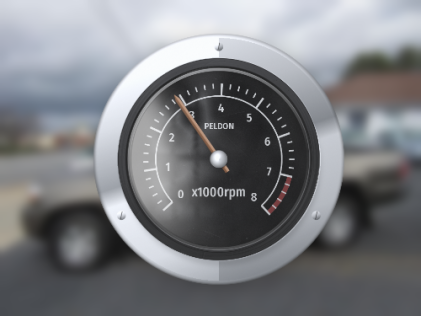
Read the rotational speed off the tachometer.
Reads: 2900 rpm
